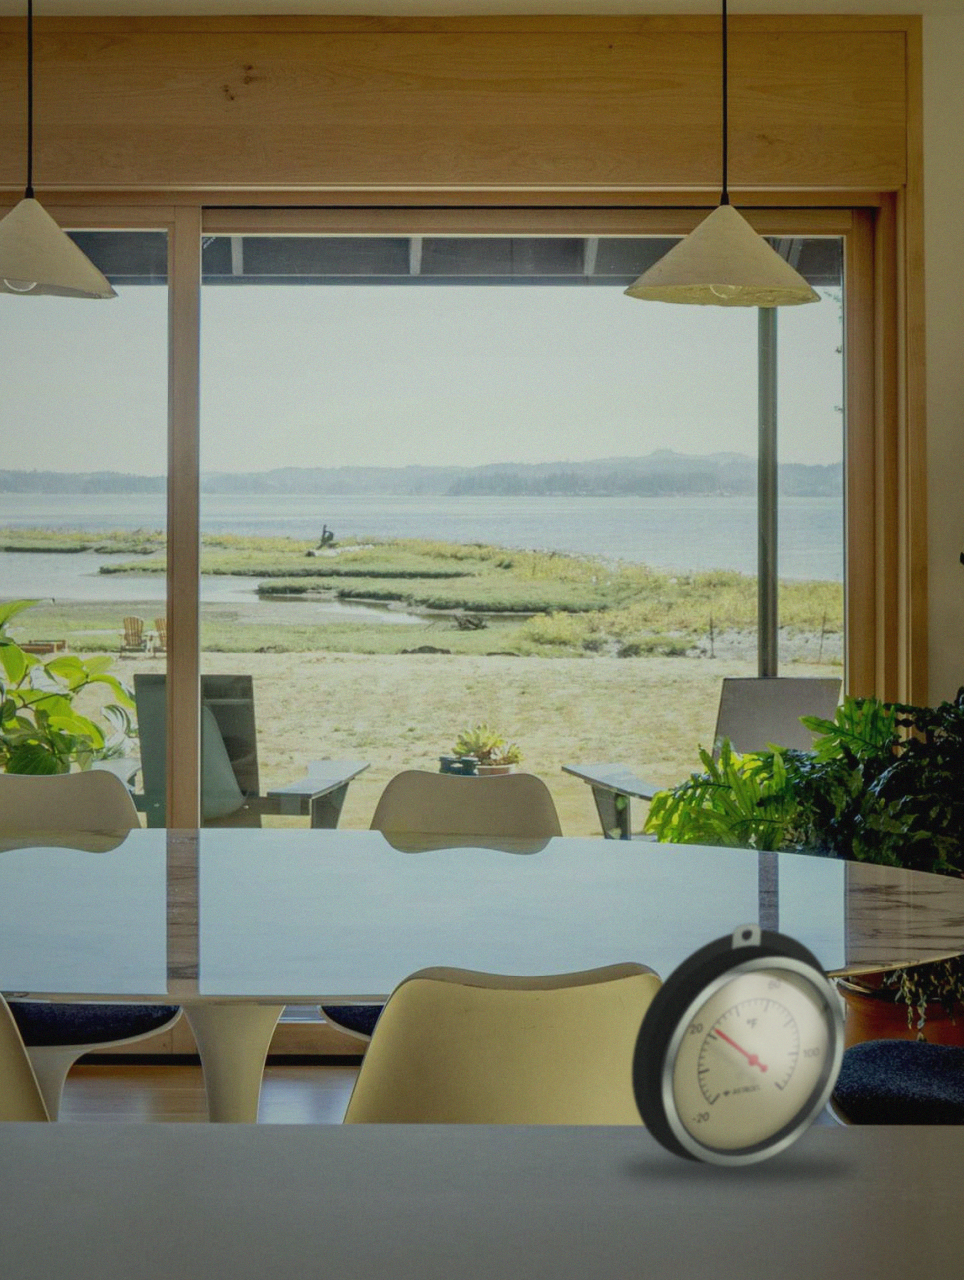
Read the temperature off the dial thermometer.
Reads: 24 °F
